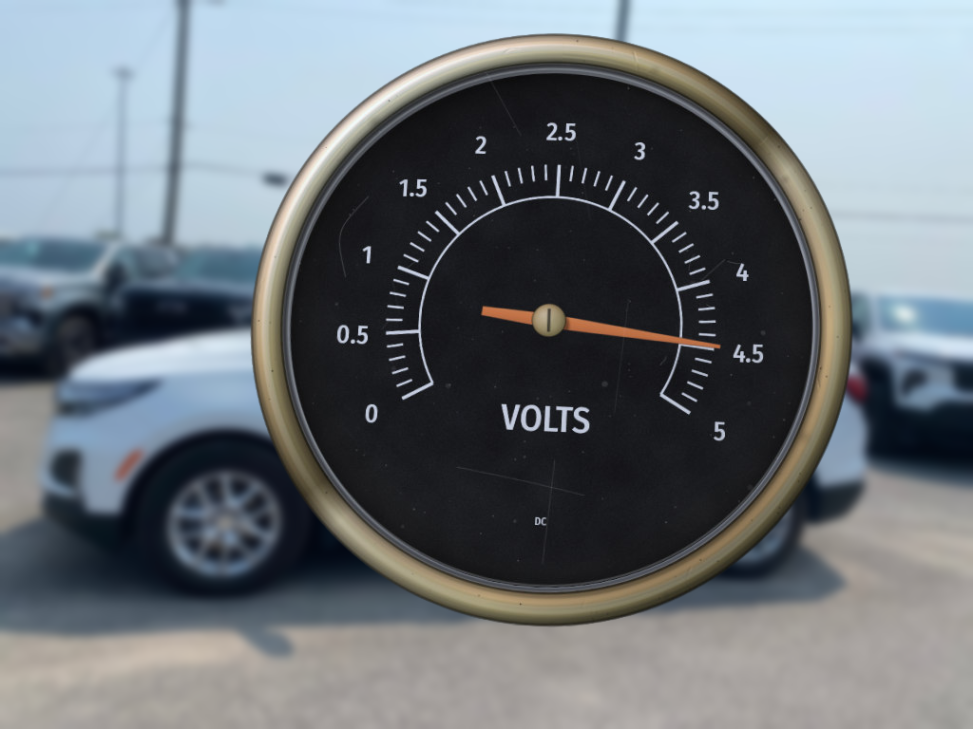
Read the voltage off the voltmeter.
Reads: 4.5 V
